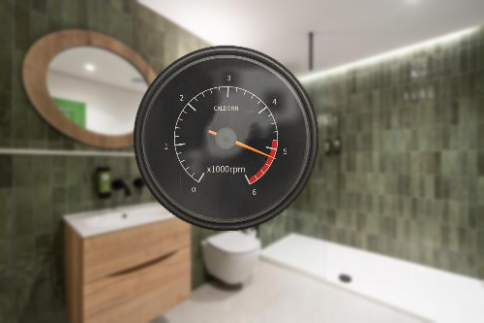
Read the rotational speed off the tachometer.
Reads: 5200 rpm
